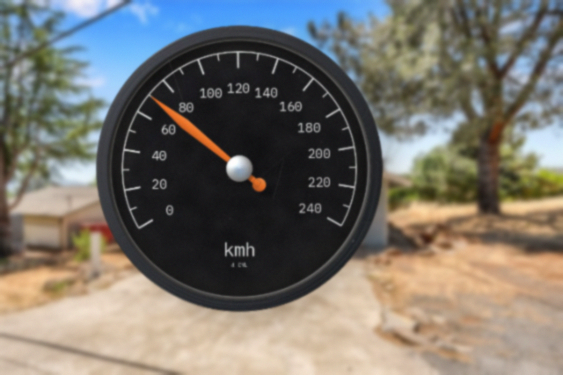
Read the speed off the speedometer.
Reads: 70 km/h
